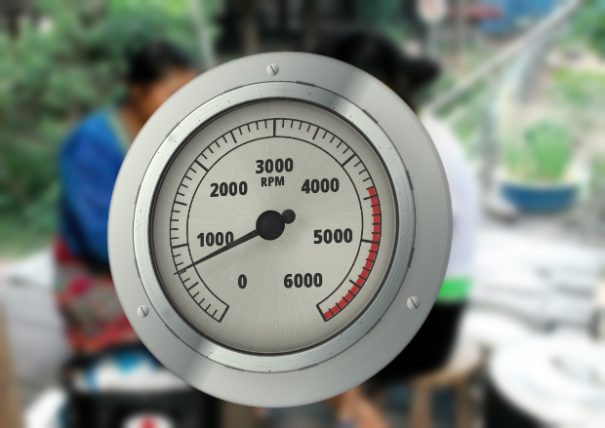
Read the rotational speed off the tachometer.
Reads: 700 rpm
